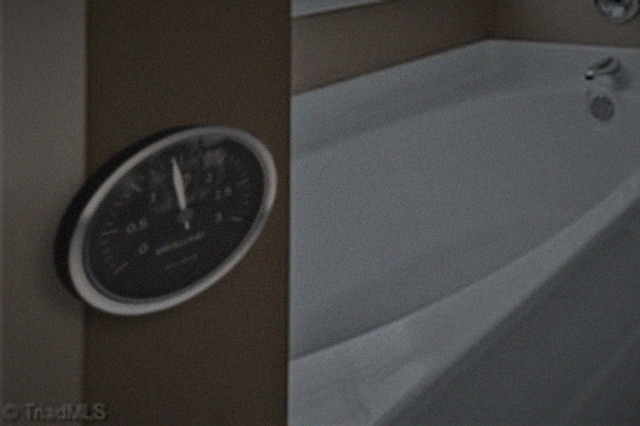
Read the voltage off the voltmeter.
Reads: 1.4 V
